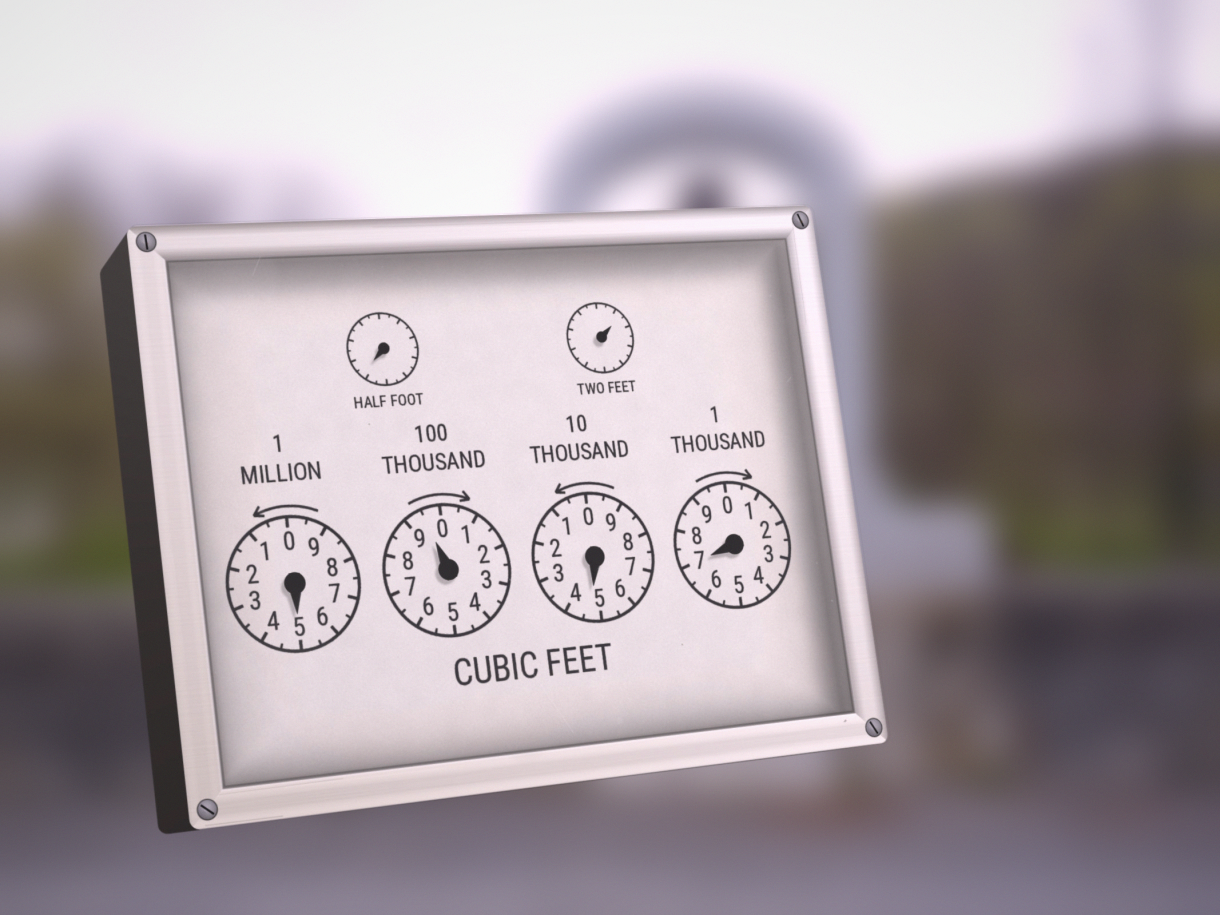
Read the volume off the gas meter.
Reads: 494700 ft³
